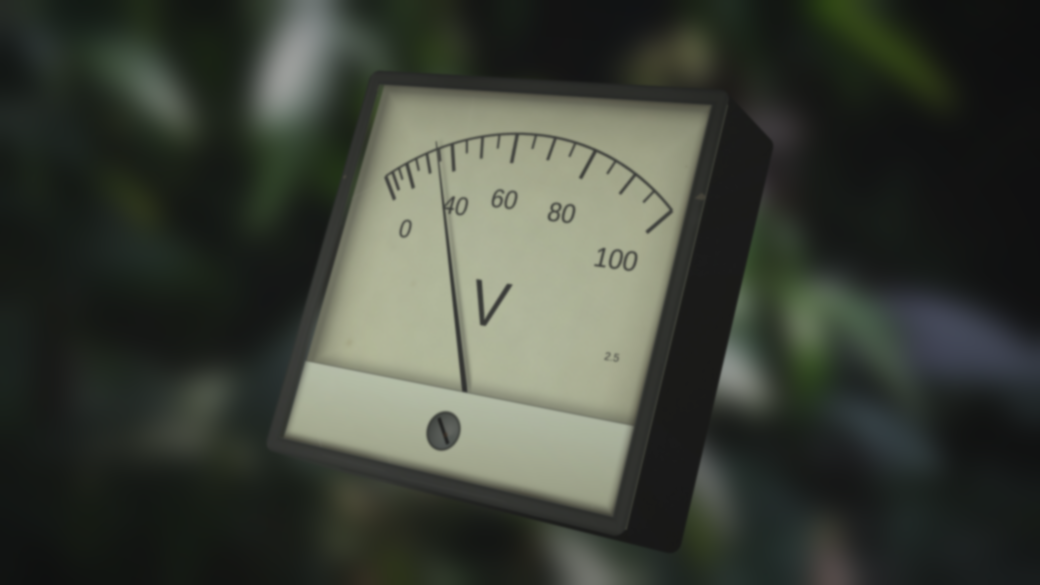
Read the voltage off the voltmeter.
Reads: 35 V
